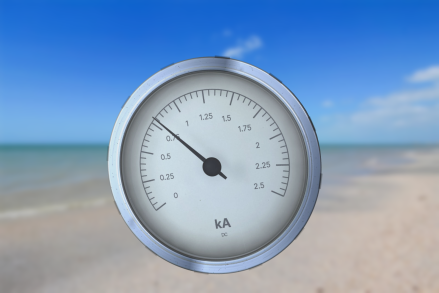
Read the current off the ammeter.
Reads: 0.8 kA
